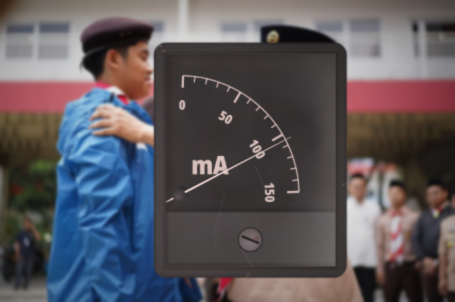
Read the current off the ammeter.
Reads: 105 mA
